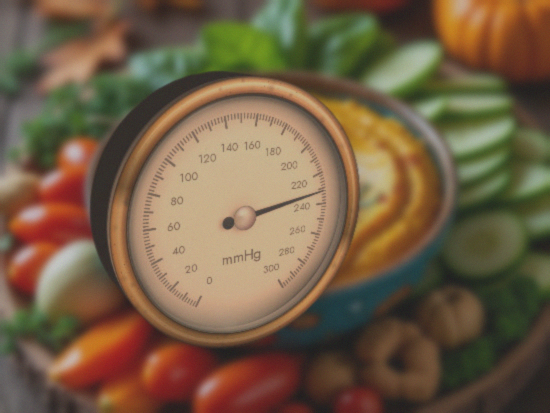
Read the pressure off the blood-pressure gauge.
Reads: 230 mmHg
